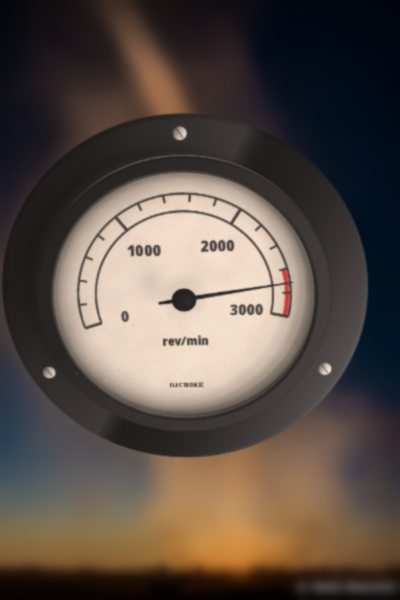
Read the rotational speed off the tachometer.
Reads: 2700 rpm
